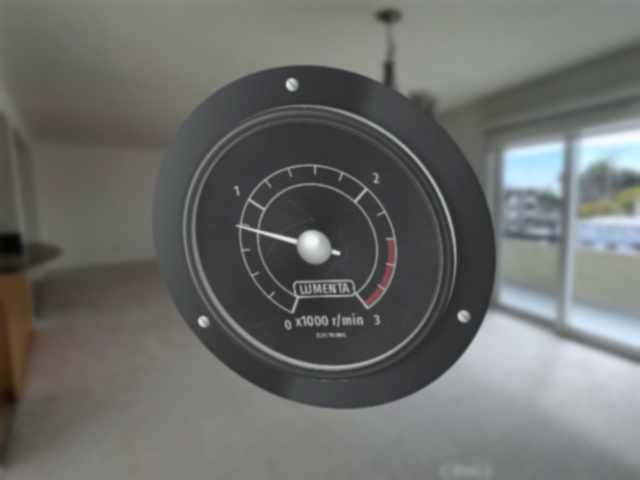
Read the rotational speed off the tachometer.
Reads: 800 rpm
